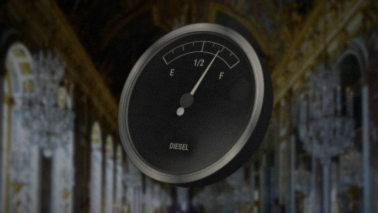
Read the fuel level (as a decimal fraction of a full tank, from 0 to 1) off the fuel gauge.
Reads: 0.75
